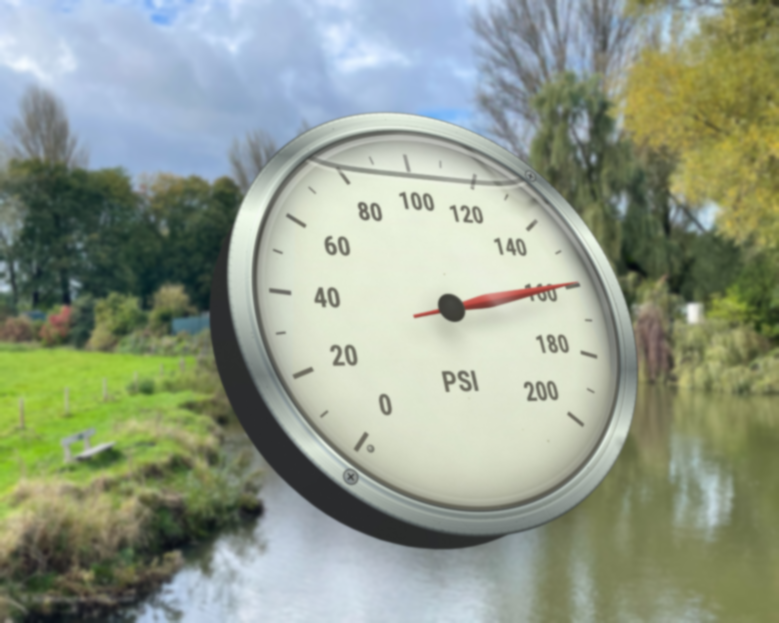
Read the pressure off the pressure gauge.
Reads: 160 psi
